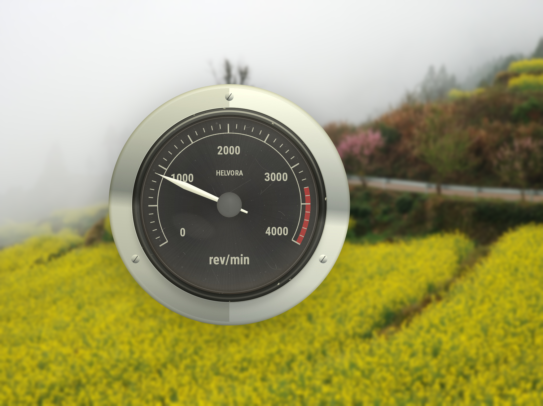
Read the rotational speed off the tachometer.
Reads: 900 rpm
